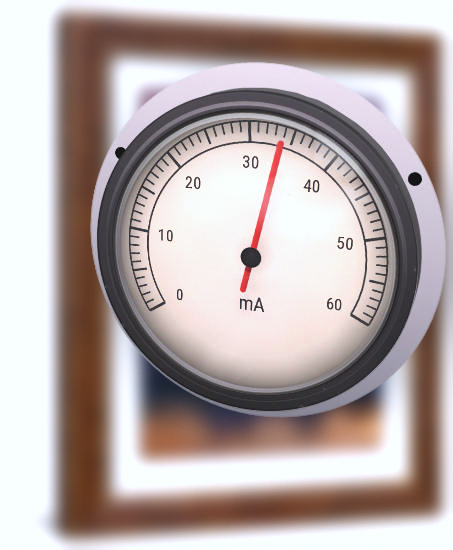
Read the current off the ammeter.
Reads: 34 mA
